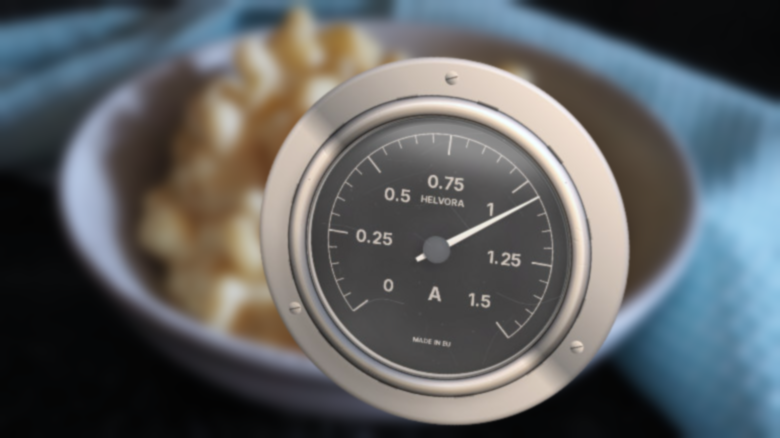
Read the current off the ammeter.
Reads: 1.05 A
